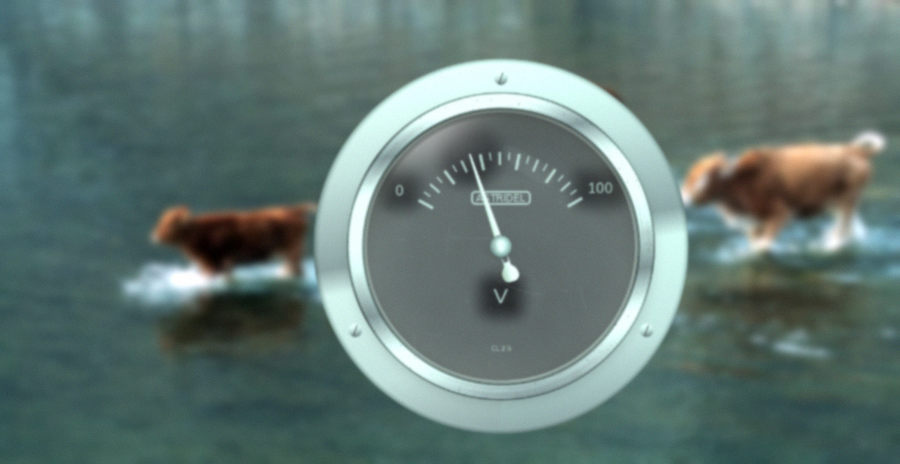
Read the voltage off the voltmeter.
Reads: 35 V
